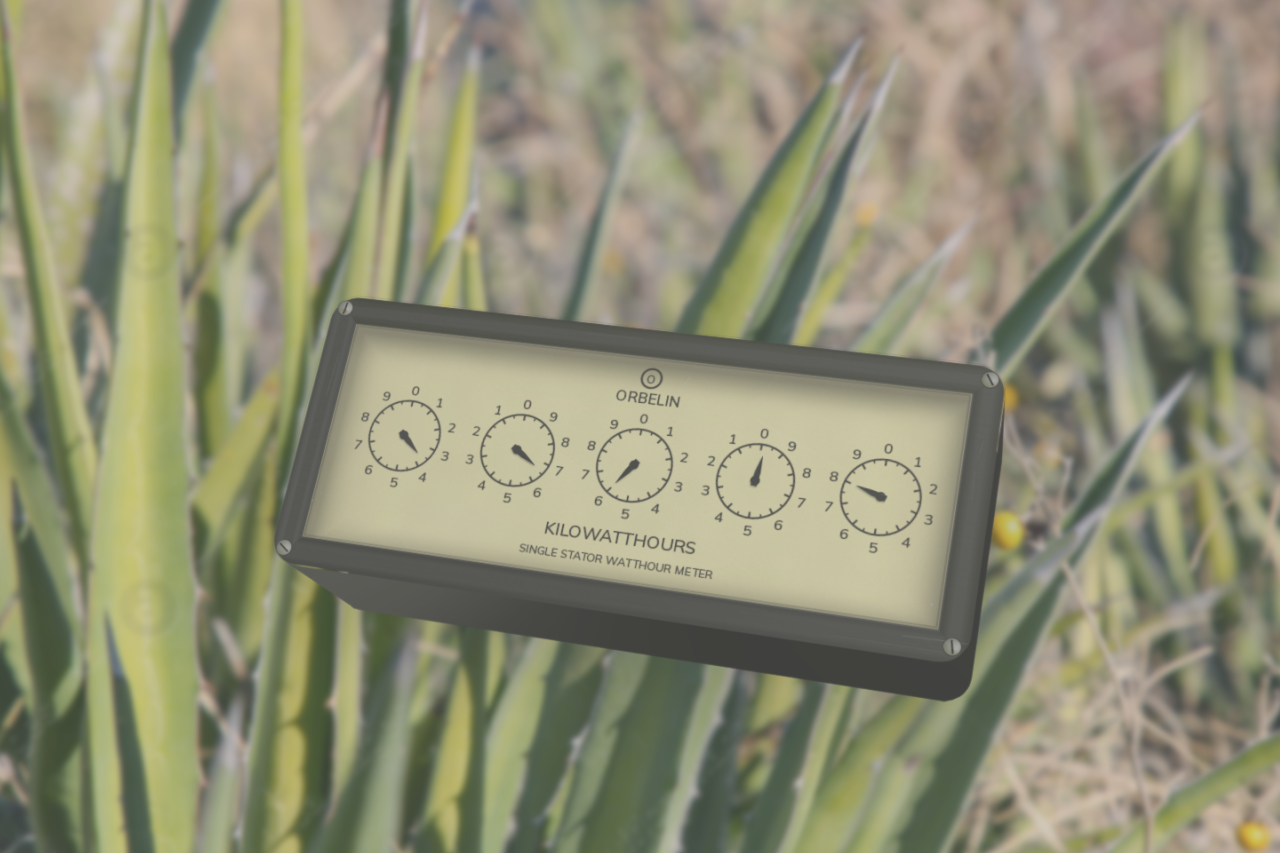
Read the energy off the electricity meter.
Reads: 36598 kWh
